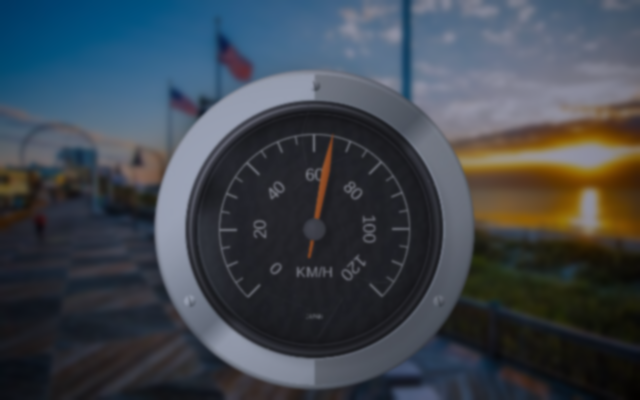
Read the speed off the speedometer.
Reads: 65 km/h
